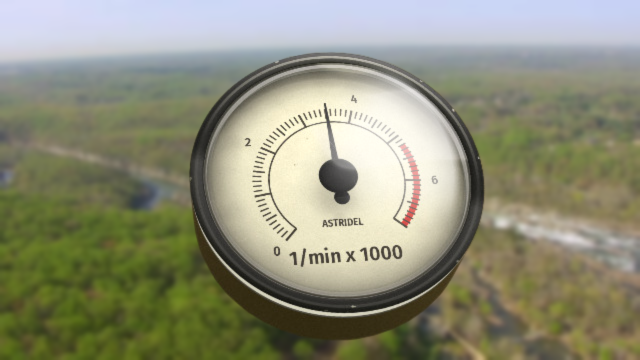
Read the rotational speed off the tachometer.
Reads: 3500 rpm
